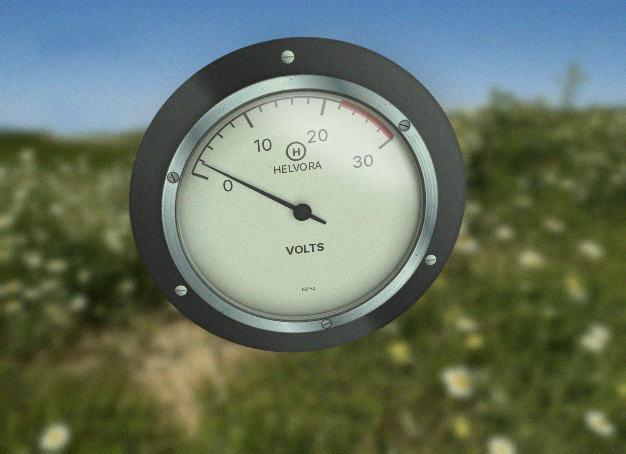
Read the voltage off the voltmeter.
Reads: 2 V
